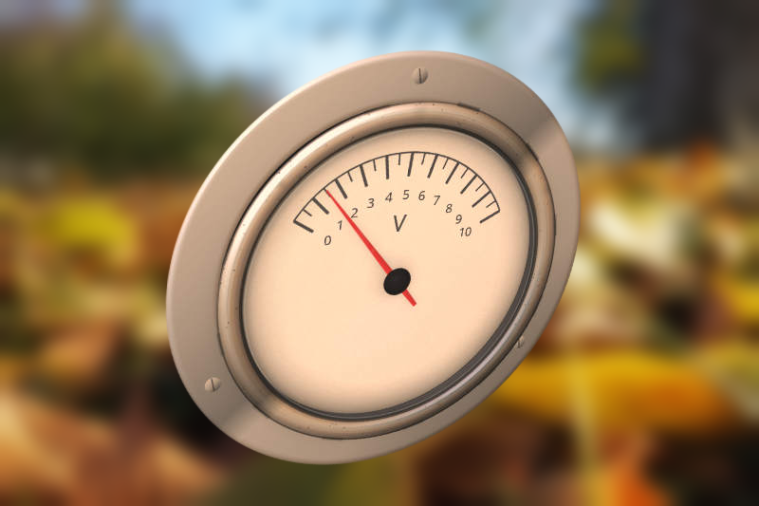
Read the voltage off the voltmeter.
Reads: 1.5 V
